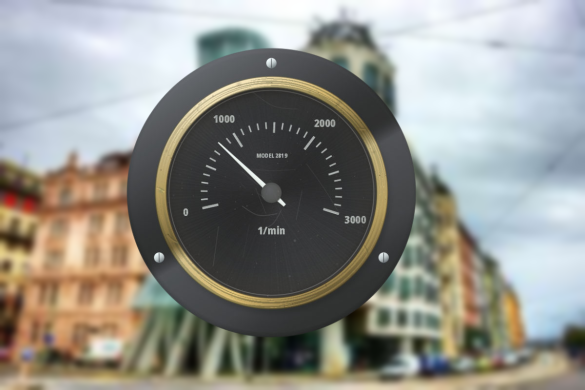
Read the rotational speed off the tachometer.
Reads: 800 rpm
